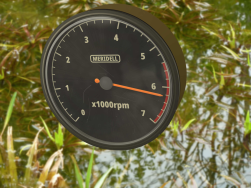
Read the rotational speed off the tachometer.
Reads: 6200 rpm
